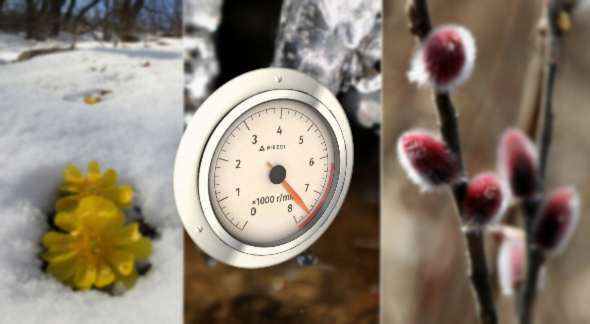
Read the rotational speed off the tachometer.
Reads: 7600 rpm
